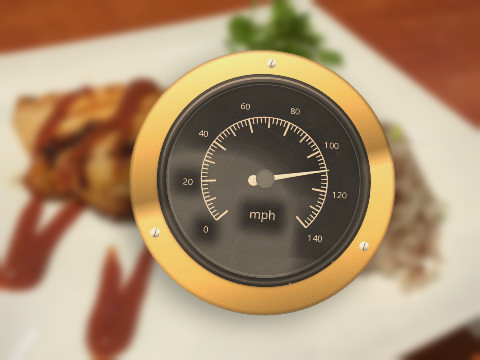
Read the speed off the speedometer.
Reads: 110 mph
